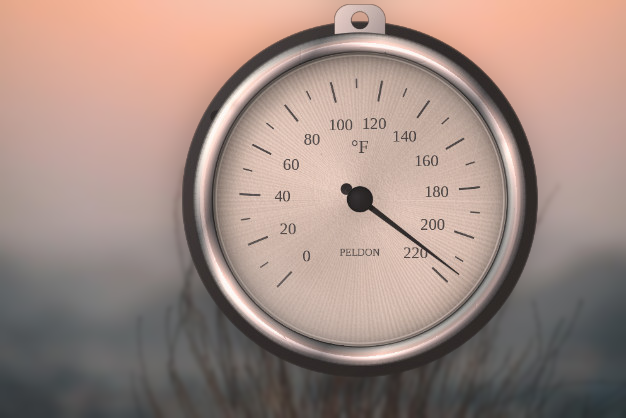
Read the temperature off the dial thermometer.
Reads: 215 °F
